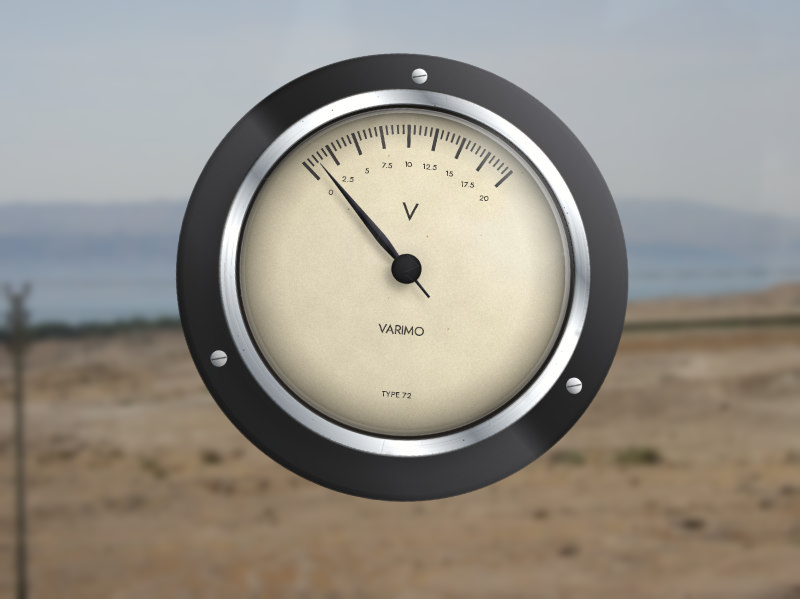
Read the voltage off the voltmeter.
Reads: 1 V
